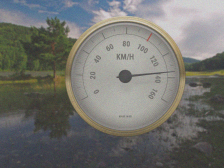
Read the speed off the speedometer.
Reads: 135 km/h
